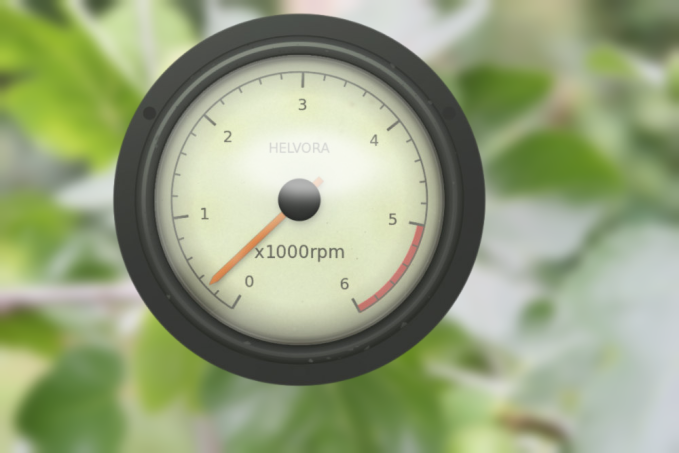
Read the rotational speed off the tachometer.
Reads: 300 rpm
